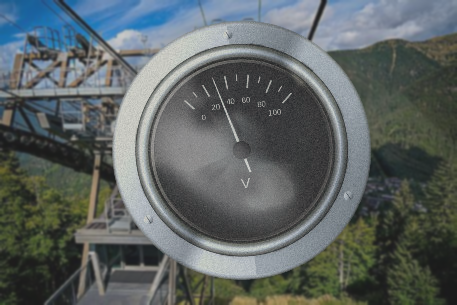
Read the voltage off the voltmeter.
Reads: 30 V
